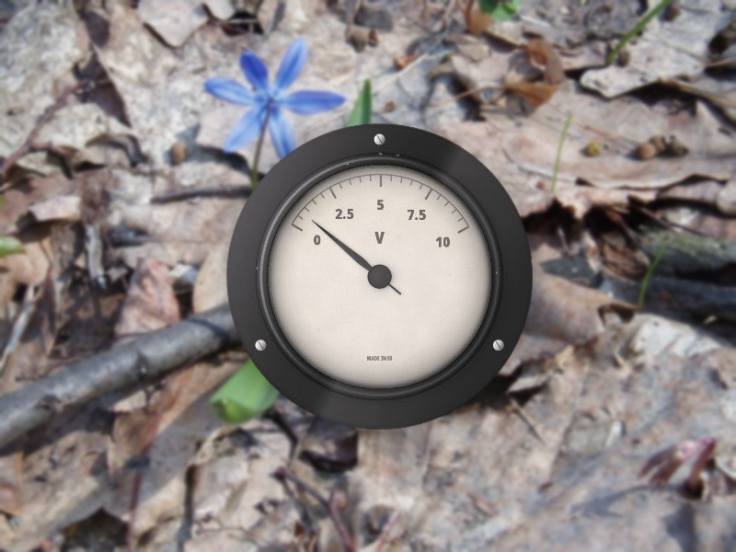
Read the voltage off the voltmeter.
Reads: 0.75 V
